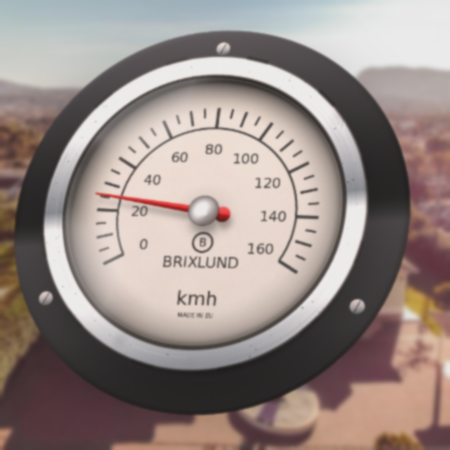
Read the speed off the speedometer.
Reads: 25 km/h
